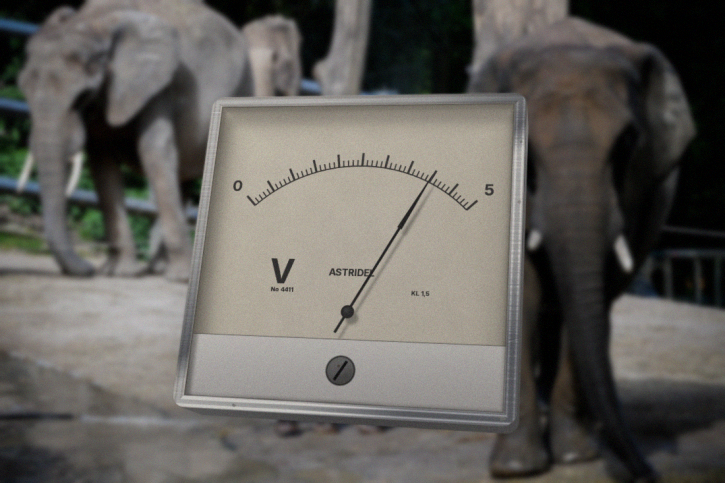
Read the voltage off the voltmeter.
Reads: 4 V
